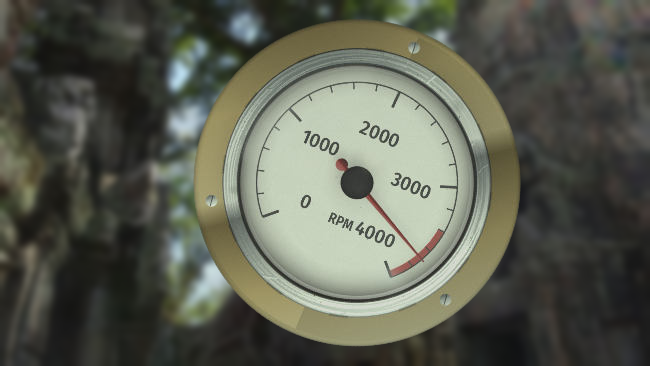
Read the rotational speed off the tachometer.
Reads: 3700 rpm
